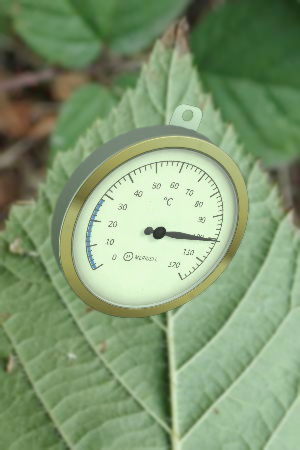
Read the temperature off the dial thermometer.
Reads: 100 °C
